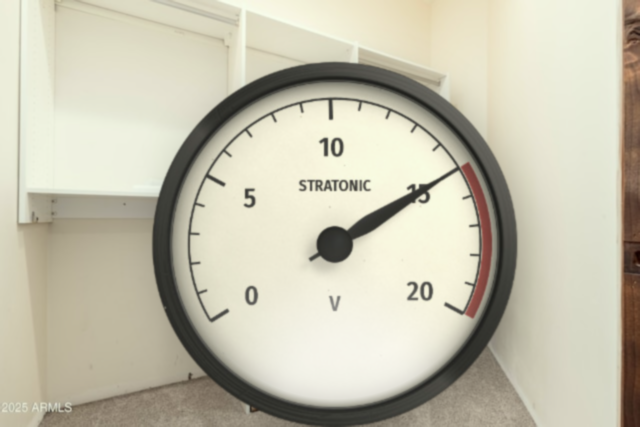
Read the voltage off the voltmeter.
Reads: 15 V
